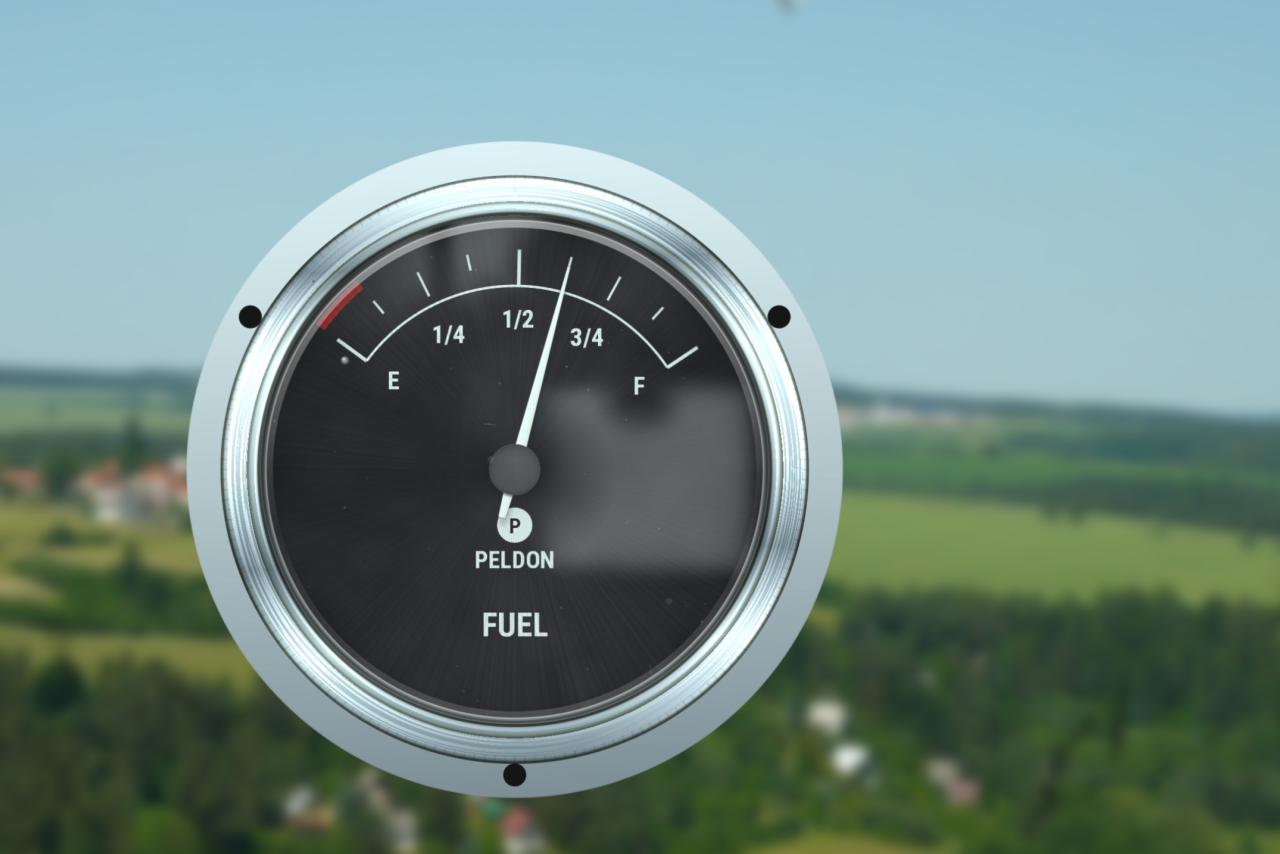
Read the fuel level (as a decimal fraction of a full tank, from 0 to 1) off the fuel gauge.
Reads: 0.625
